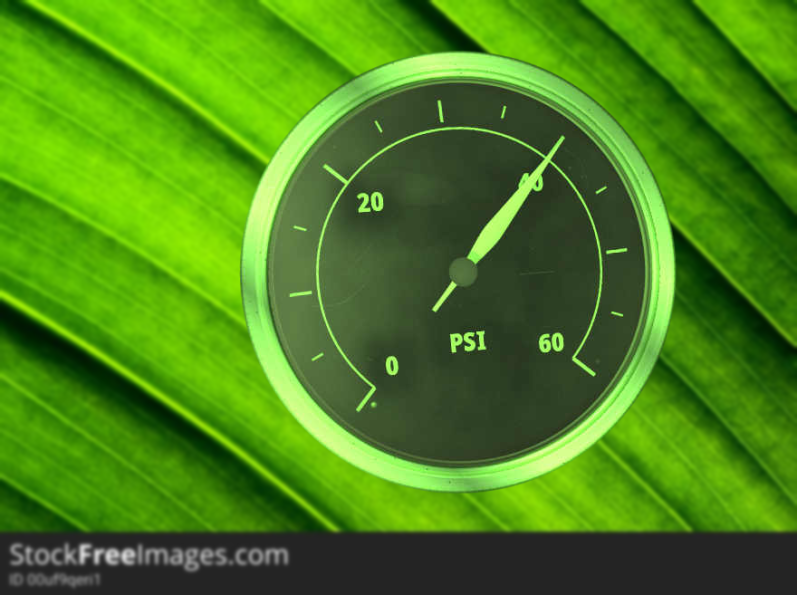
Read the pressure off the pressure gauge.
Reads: 40 psi
